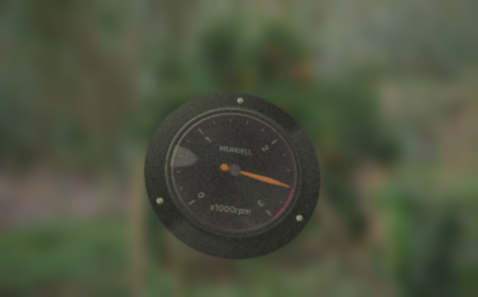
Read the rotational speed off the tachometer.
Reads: 2600 rpm
